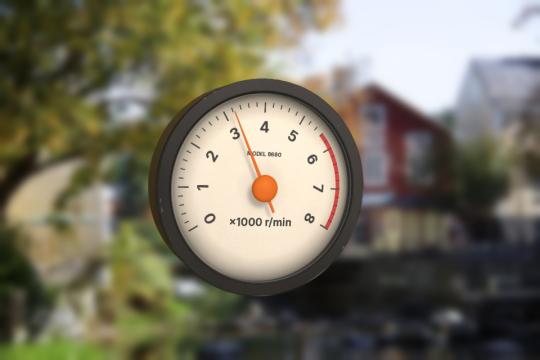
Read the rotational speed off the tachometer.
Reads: 3200 rpm
